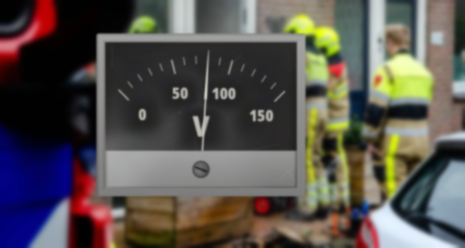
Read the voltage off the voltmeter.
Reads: 80 V
